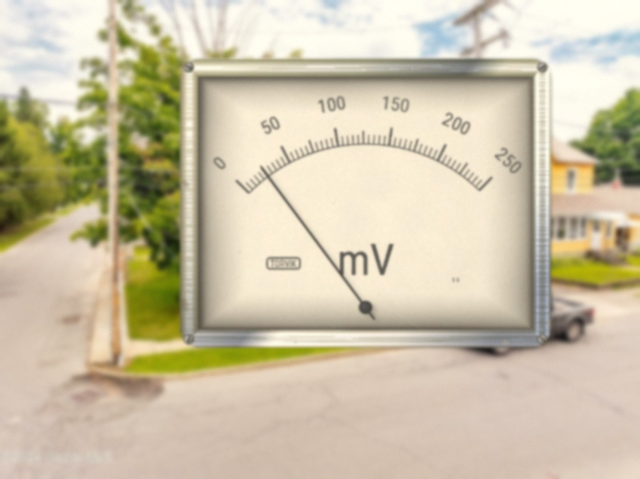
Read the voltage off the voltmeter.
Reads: 25 mV
